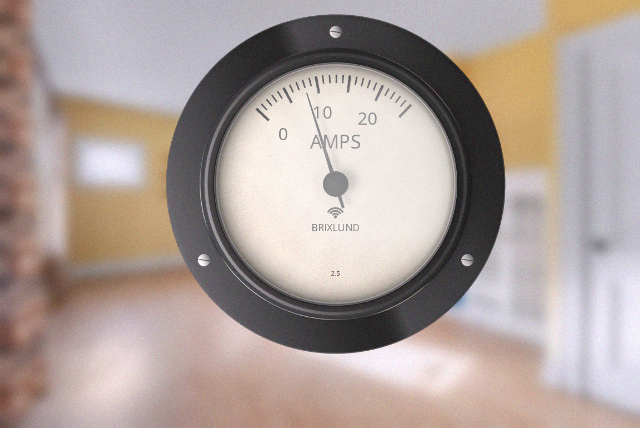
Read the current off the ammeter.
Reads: 8 A
